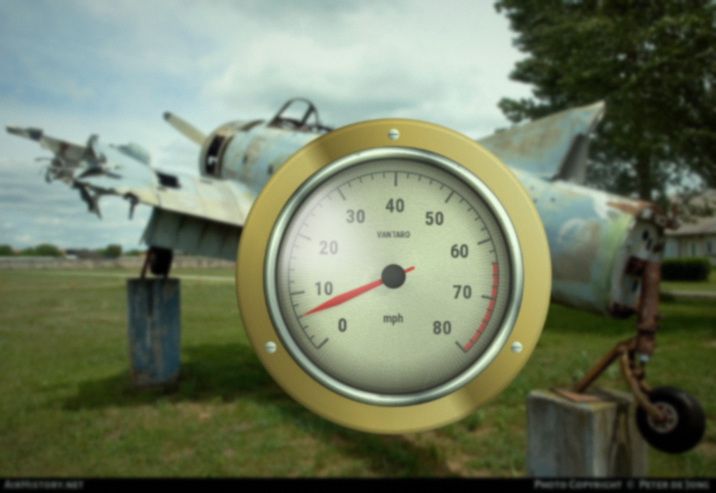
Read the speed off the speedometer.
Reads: 6 mph
